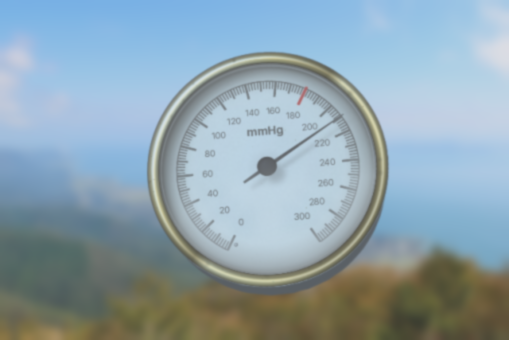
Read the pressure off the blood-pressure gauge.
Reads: 210 mmHg
